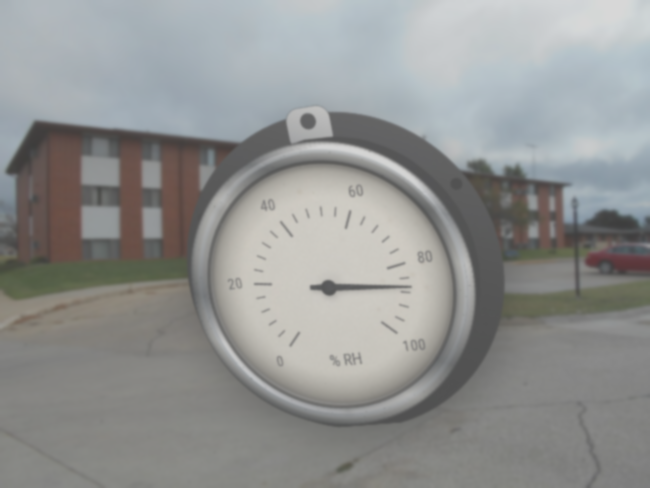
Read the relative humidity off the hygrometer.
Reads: 86 %
